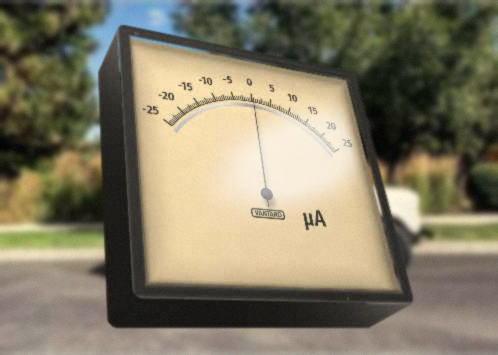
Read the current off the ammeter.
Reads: 0 µA
